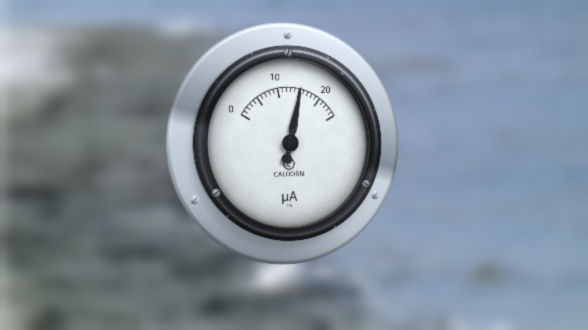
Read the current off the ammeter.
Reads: 15 µA
